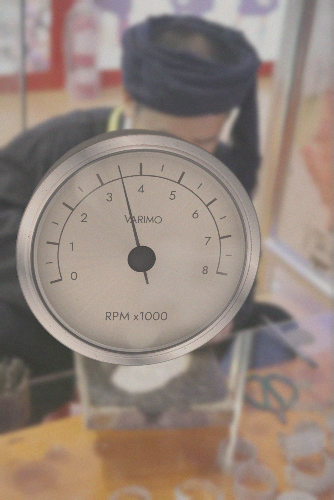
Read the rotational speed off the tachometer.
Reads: 3500 rpm
